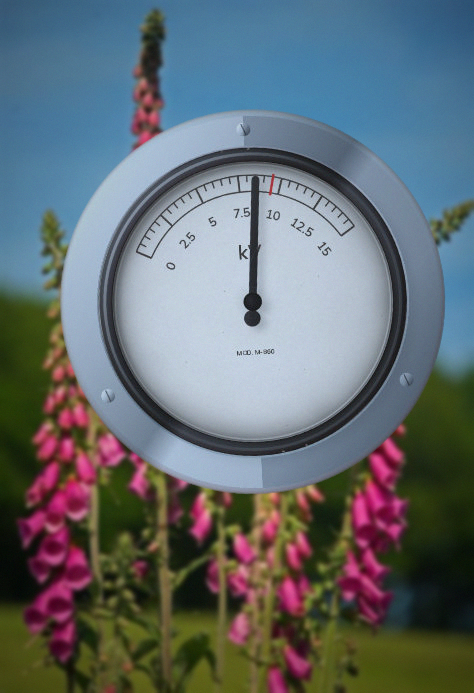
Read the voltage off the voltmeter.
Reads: 8.5 kV
